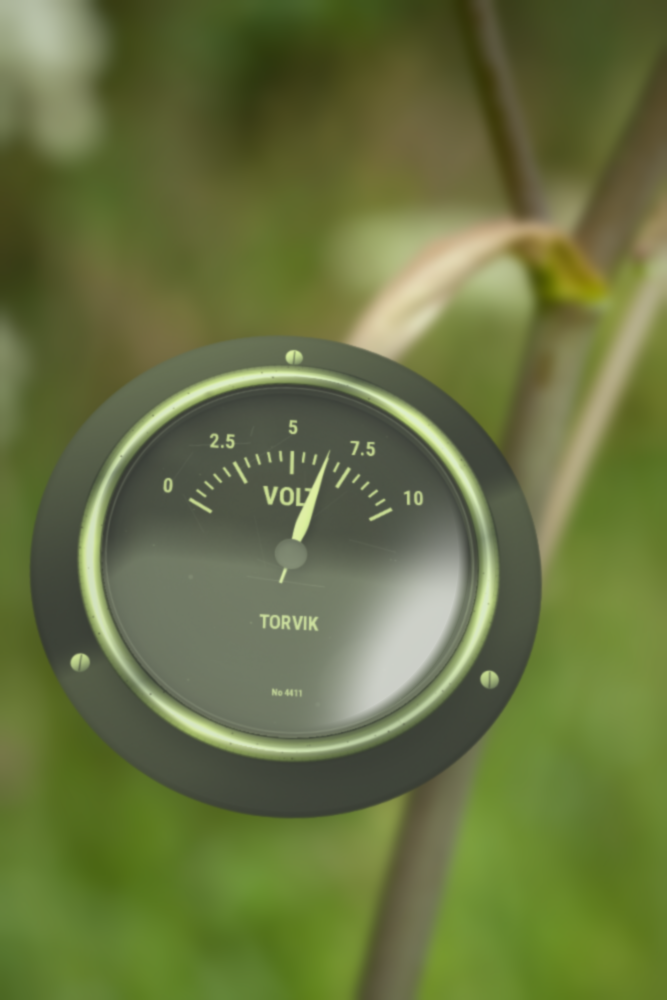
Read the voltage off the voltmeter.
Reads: 6.5 V
